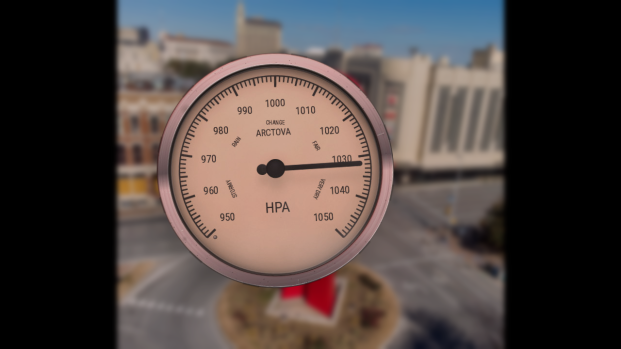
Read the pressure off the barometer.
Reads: 1032 hPa
